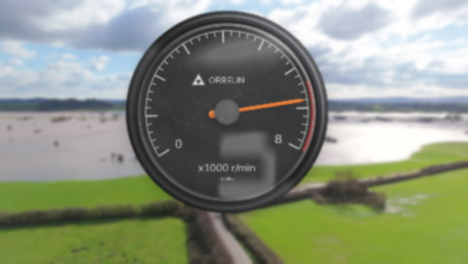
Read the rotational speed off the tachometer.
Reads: 6800 rpm
